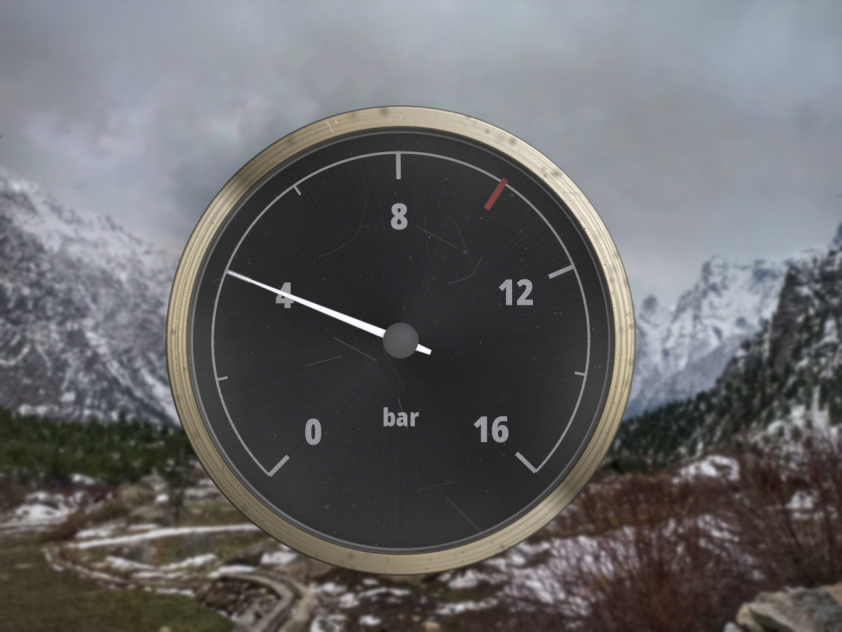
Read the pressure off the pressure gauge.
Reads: 4 bar
